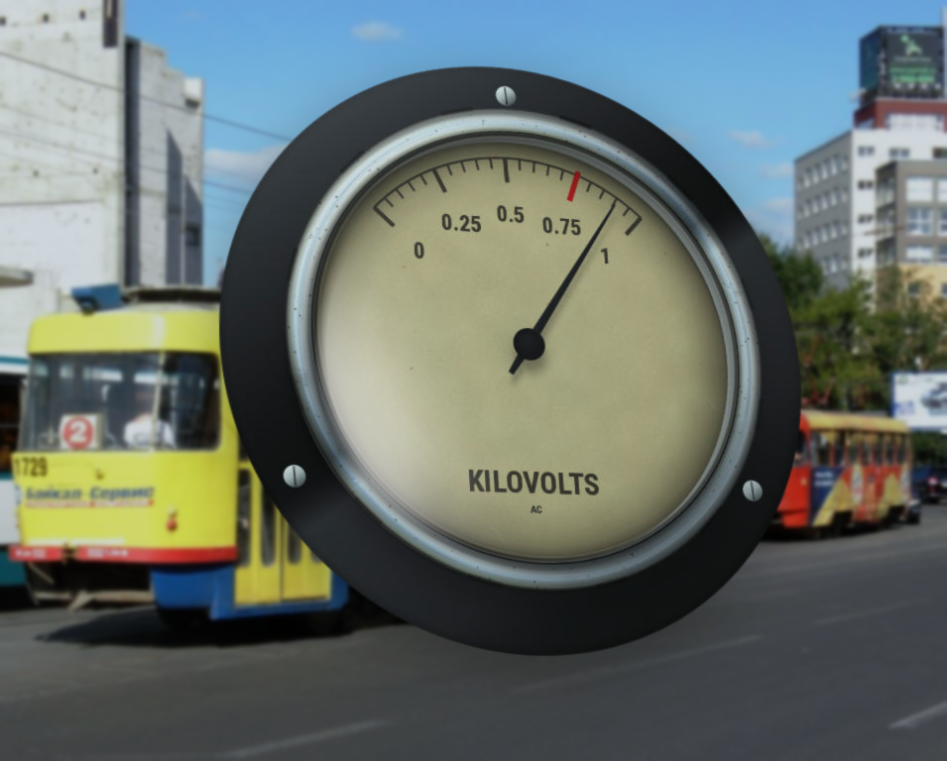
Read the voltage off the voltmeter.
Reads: 0.9 kV
